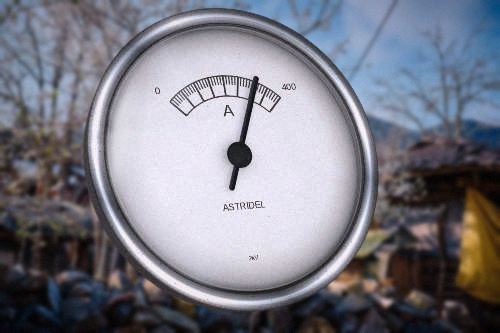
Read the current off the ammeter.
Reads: 300 A
